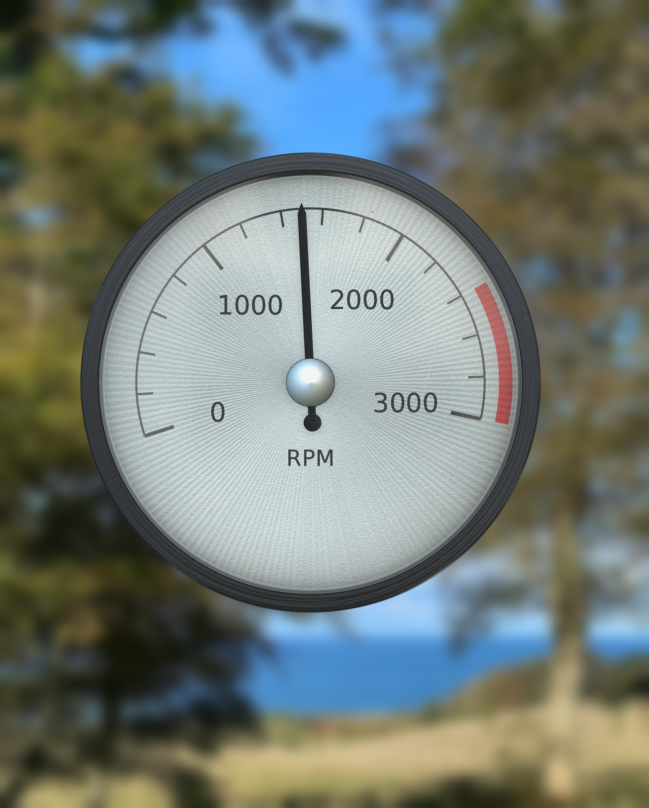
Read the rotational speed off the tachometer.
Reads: 1500 rpm
